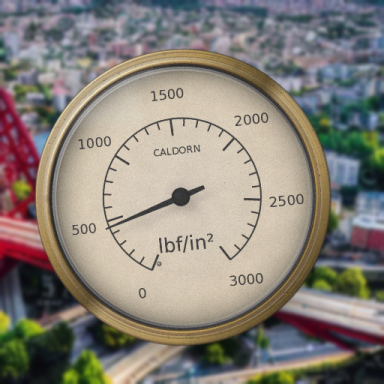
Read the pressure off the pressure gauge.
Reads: 450 psi
